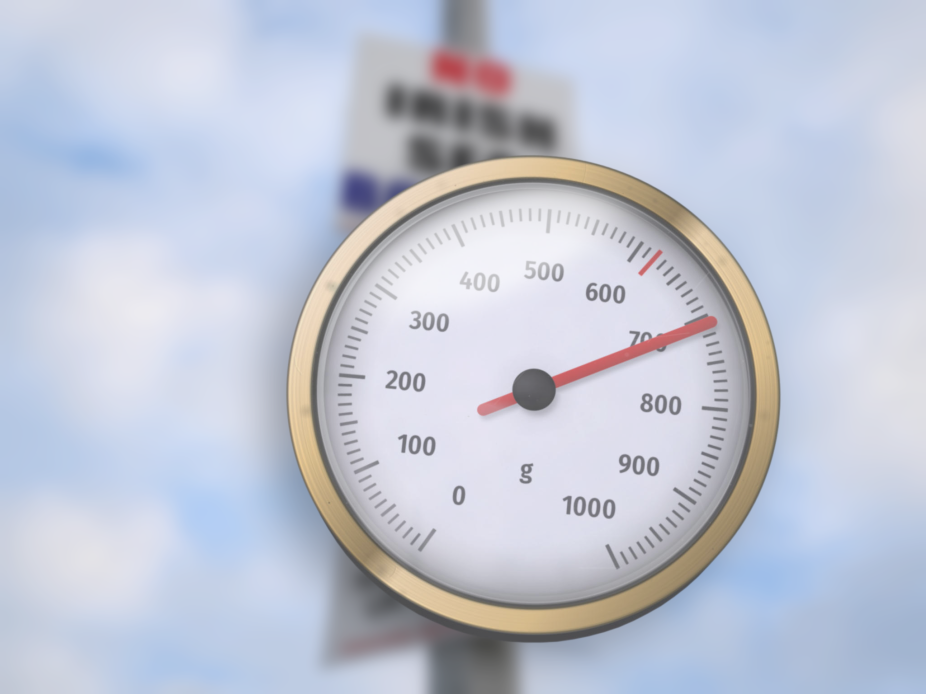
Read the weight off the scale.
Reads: 710 g
